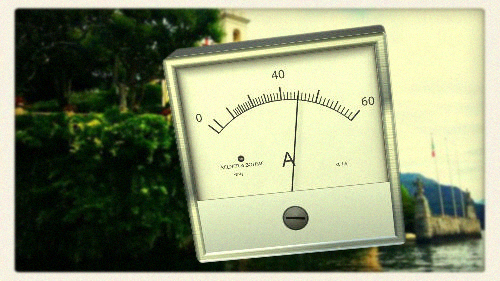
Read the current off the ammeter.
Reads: 45 A
